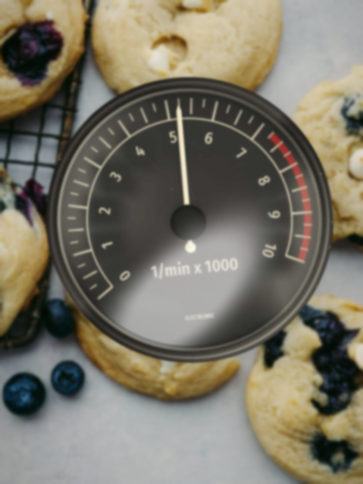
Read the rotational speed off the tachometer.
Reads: 5250 rpm
